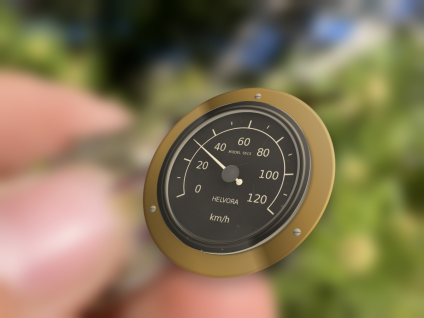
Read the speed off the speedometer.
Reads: 30 km/h
